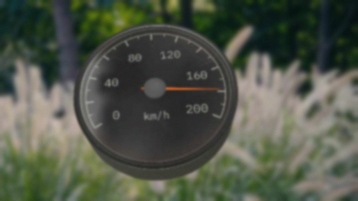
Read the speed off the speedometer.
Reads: 180 km/h
